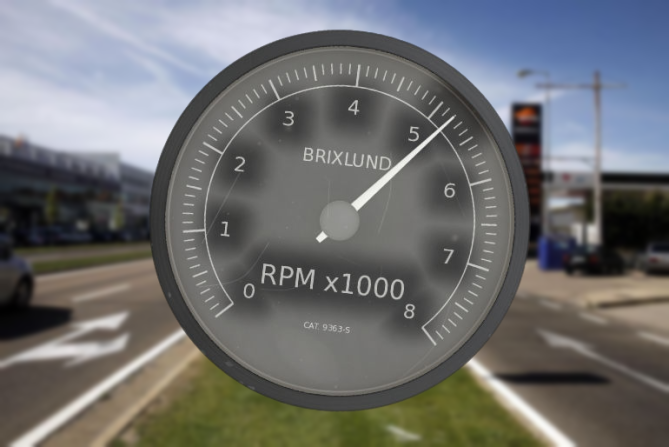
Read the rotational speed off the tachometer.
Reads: 5200 rpm
